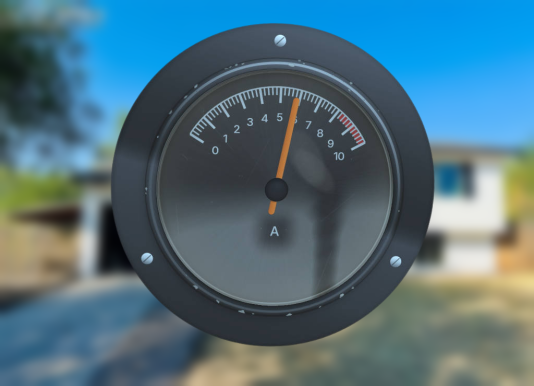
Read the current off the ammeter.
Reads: 5.8 A
